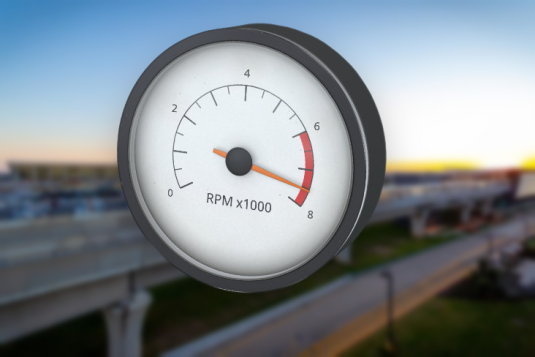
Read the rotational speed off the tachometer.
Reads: 7500 rpm
